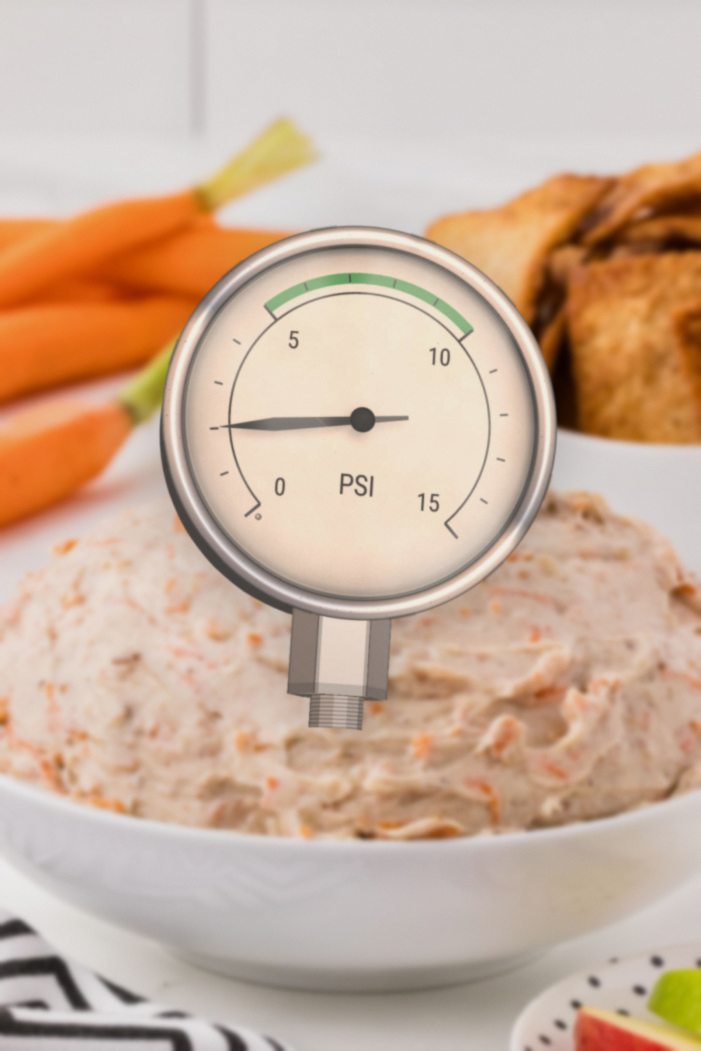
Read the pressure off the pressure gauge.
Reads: 2 psi
